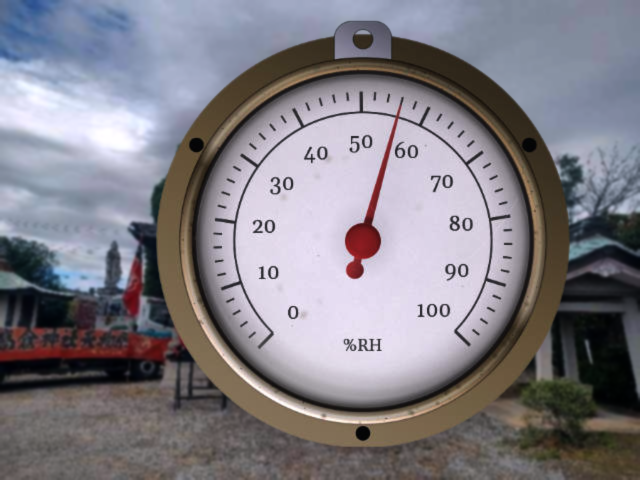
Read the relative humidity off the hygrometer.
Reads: 56 %
